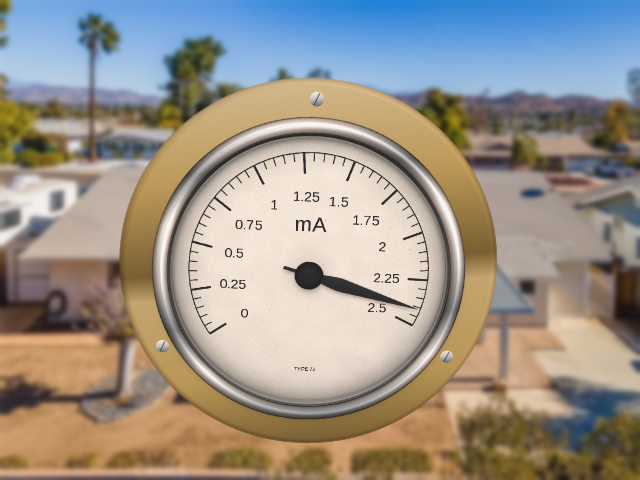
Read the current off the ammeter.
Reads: 2.4 mA
